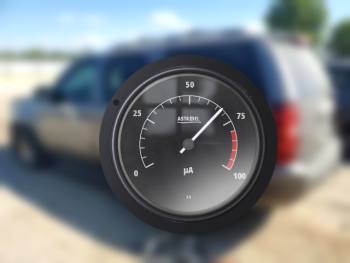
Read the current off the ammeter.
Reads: 67.5 µA
